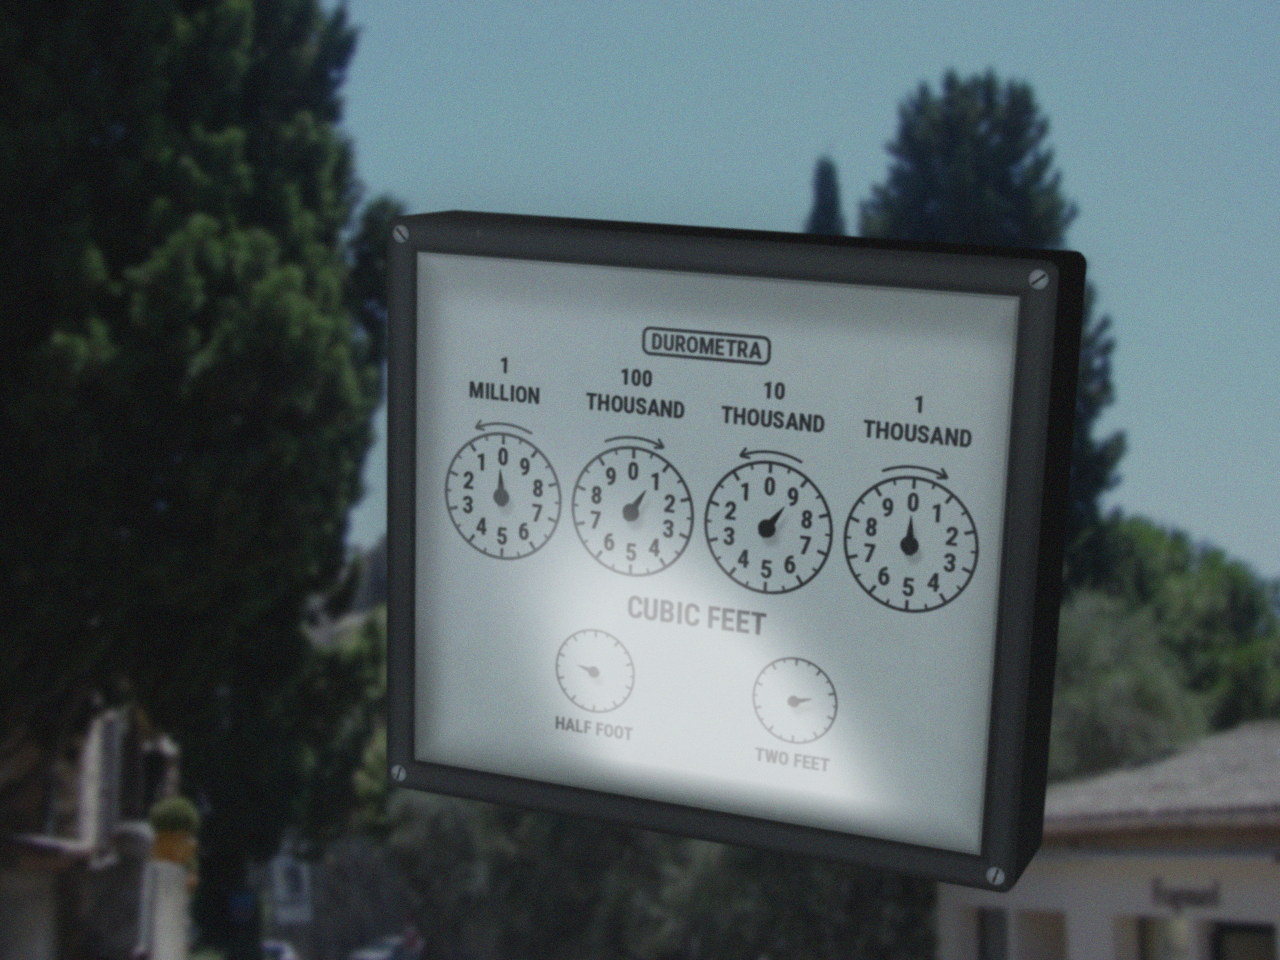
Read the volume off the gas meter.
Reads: 9000 ft³
